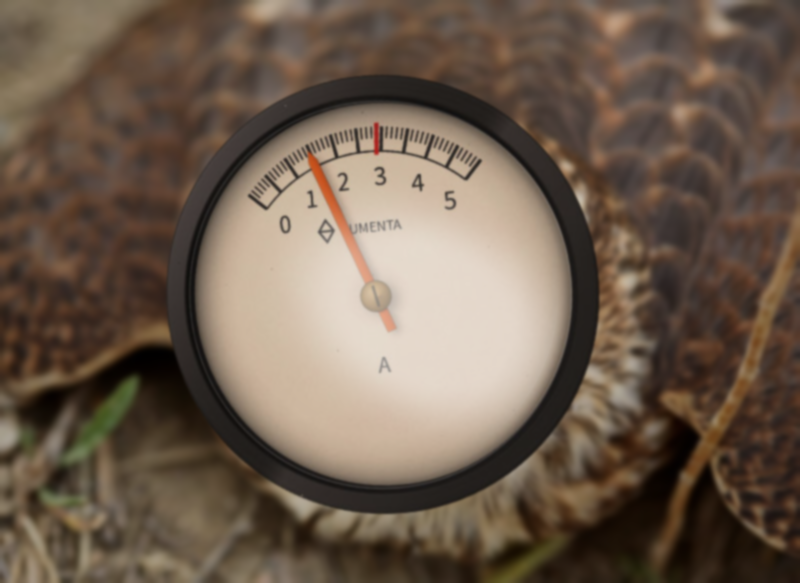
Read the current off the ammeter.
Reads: 1.5 A
